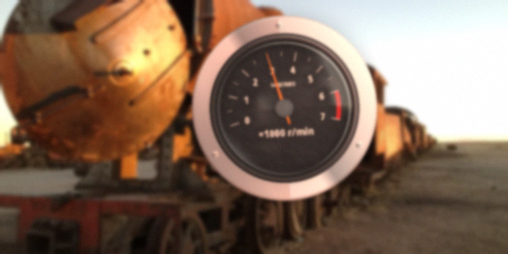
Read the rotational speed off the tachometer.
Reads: 3000 rpm
